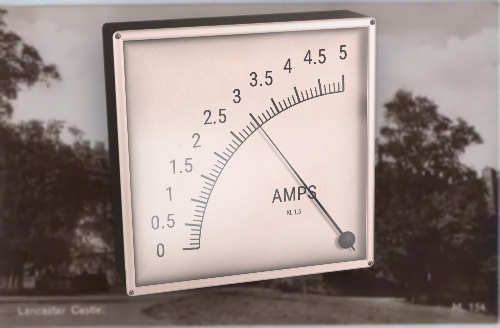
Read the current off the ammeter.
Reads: 3 A
